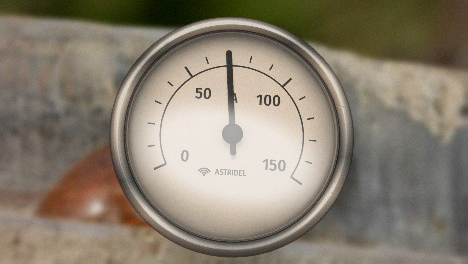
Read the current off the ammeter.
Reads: 70 A
